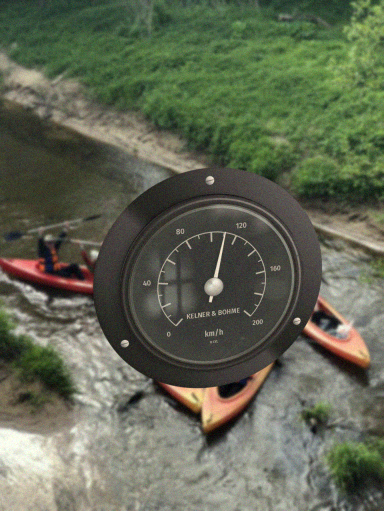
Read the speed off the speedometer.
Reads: 110 km/h
